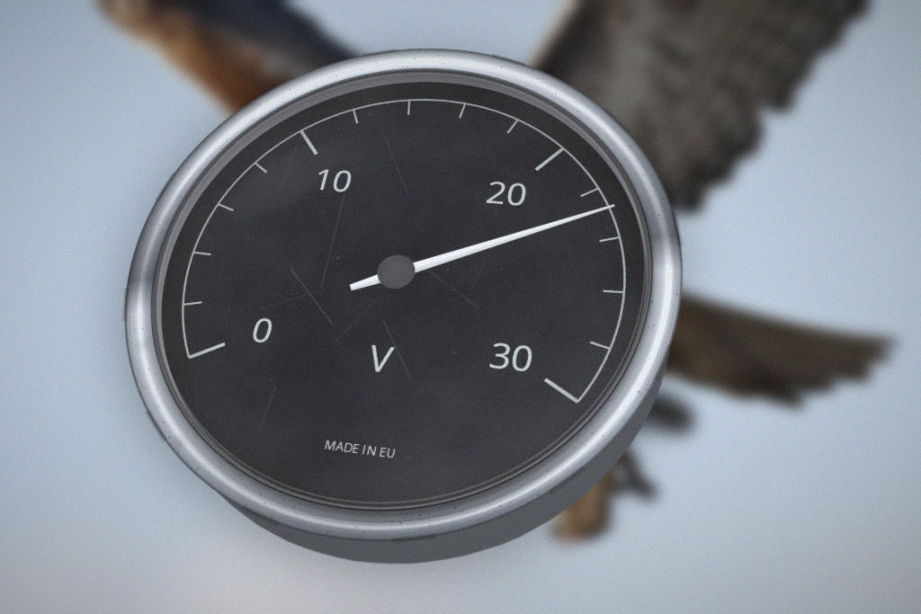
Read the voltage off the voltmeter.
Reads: 23 V
